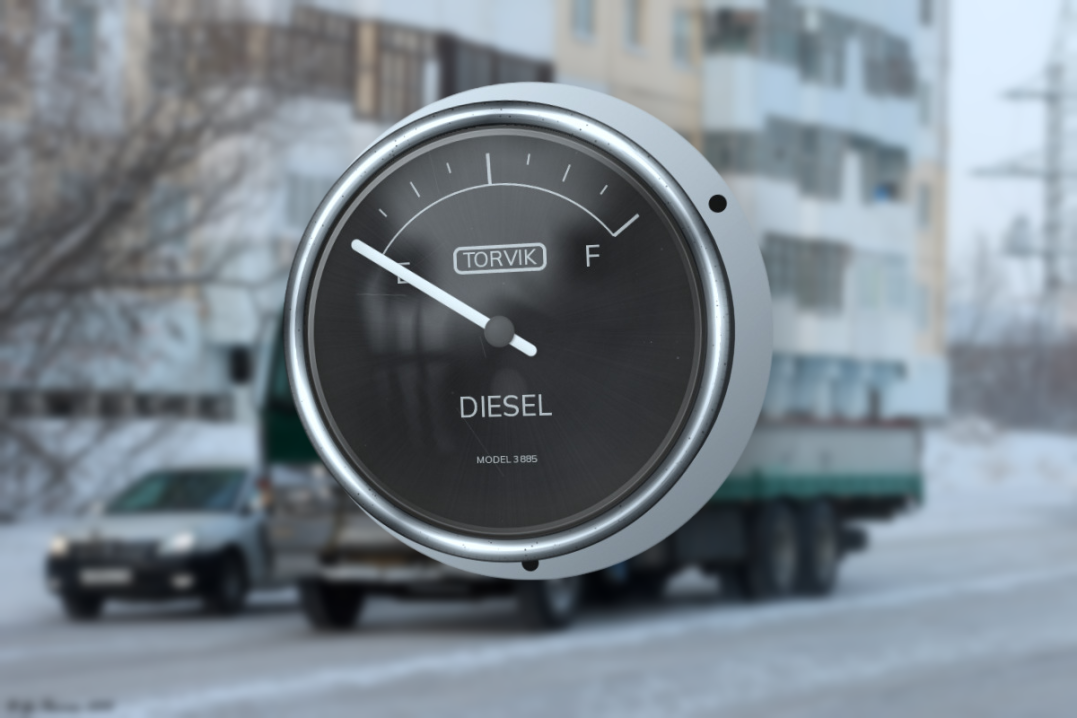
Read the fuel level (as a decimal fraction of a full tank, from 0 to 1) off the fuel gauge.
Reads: 0
